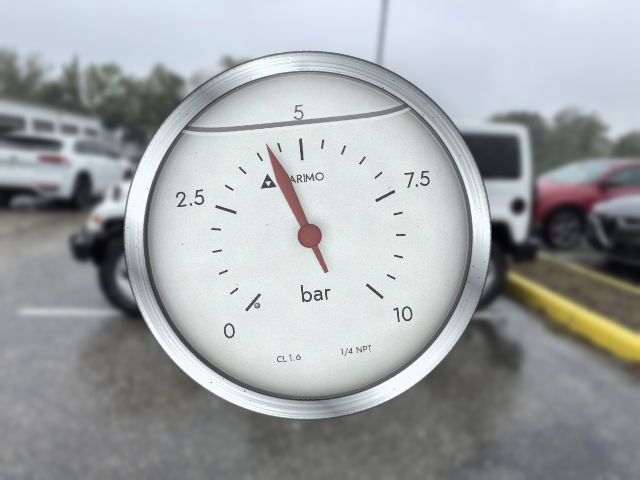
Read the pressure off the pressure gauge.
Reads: 4.25 bar
